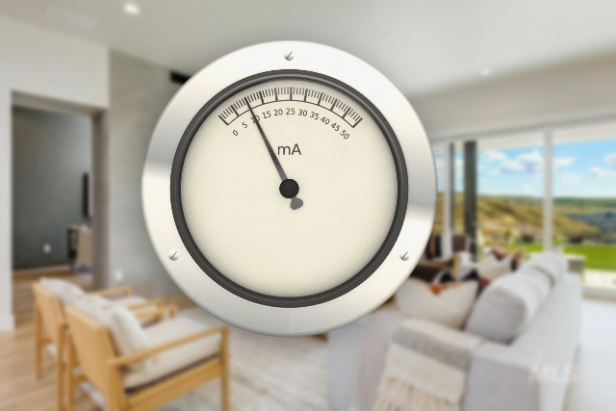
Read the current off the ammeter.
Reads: 10 mA
